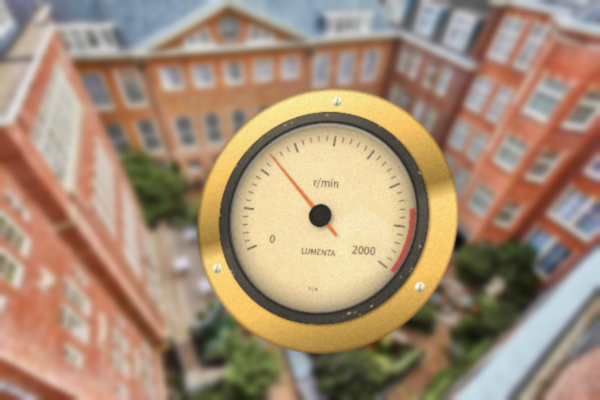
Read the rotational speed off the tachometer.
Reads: 600 rpm
